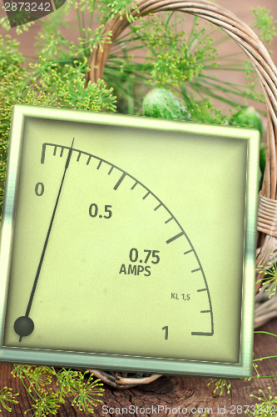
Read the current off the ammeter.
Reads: 0.25 A
